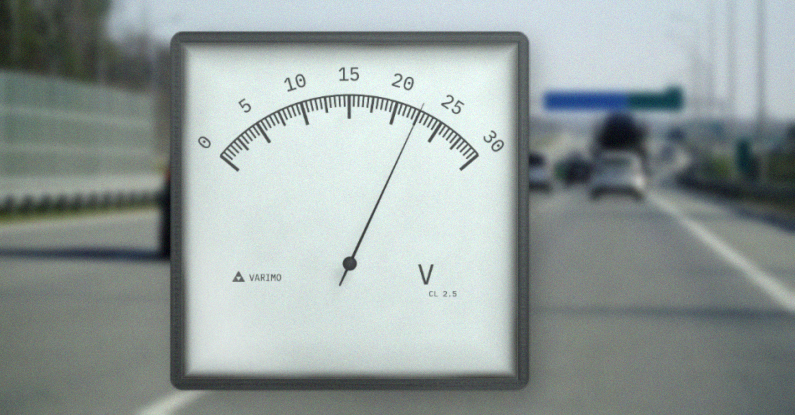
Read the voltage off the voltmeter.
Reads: 22.5 V
